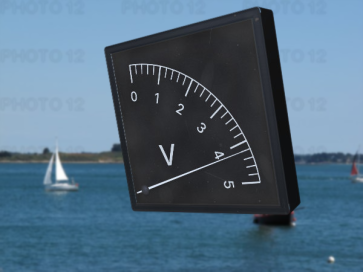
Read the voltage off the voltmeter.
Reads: 4.2 V
